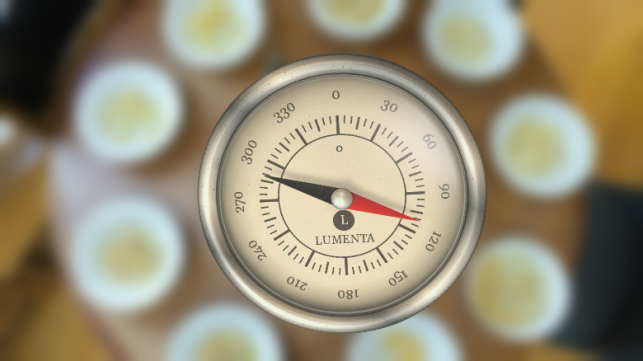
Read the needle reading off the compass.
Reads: 110 °
